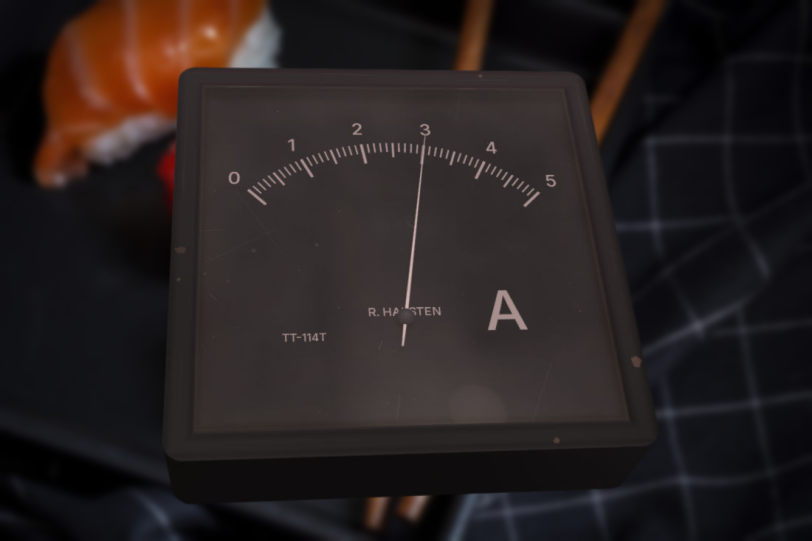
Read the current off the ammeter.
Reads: 3 A
